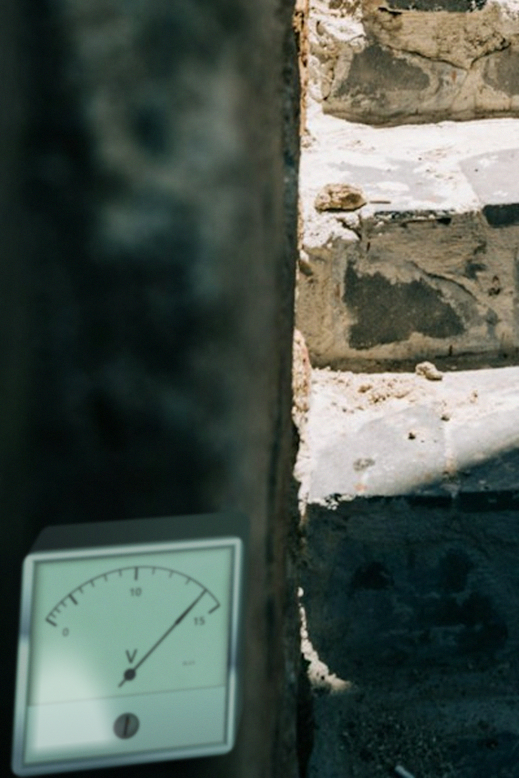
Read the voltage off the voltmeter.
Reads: 14 V
